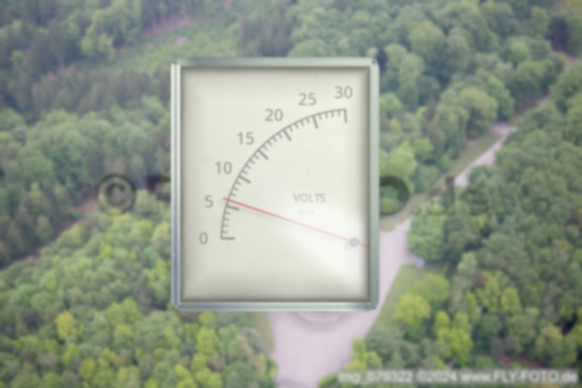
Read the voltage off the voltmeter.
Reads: 6 V
